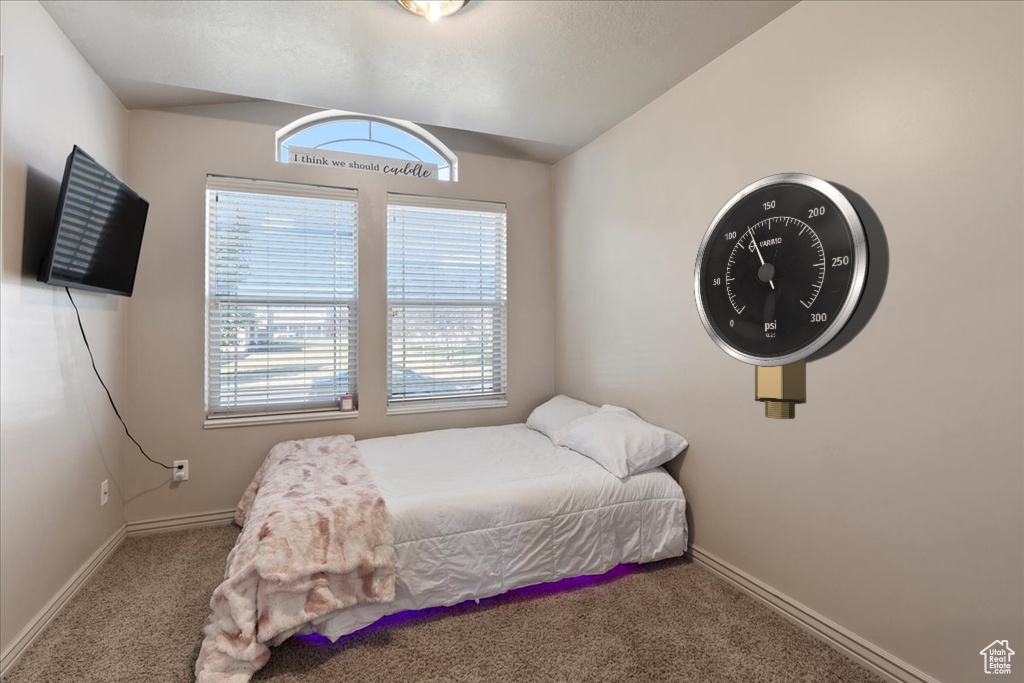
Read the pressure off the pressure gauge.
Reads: 125 psi
